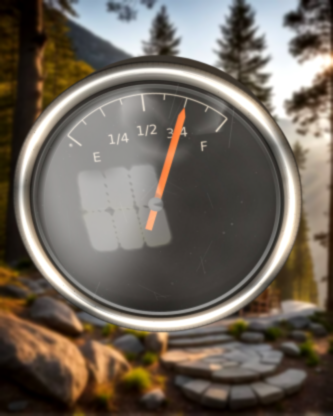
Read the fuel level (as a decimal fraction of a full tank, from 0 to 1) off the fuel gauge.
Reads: 0.75
